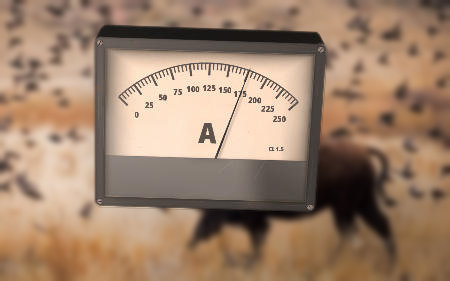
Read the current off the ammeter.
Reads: 175 A
